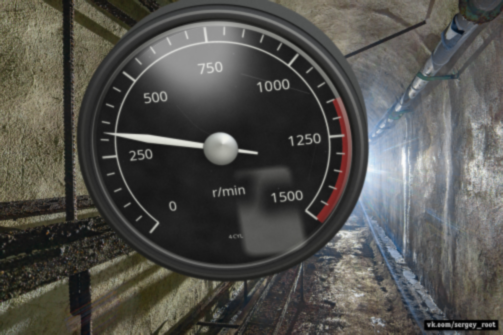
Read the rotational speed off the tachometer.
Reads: 325 rpm
